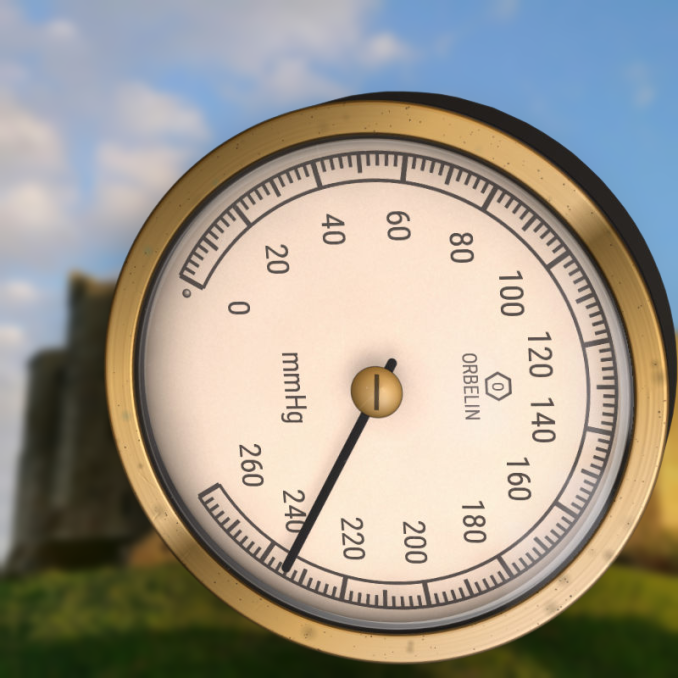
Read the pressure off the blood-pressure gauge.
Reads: 234 mmHg
